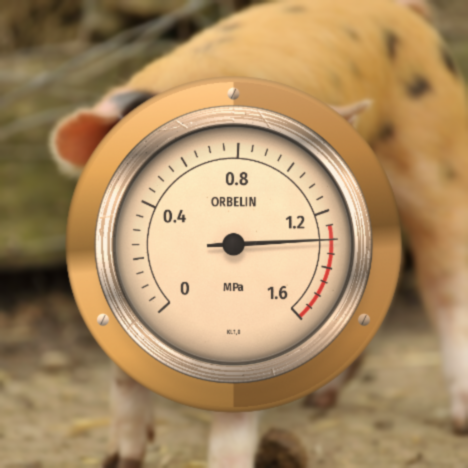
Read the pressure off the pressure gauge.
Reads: 1.3 MPa
